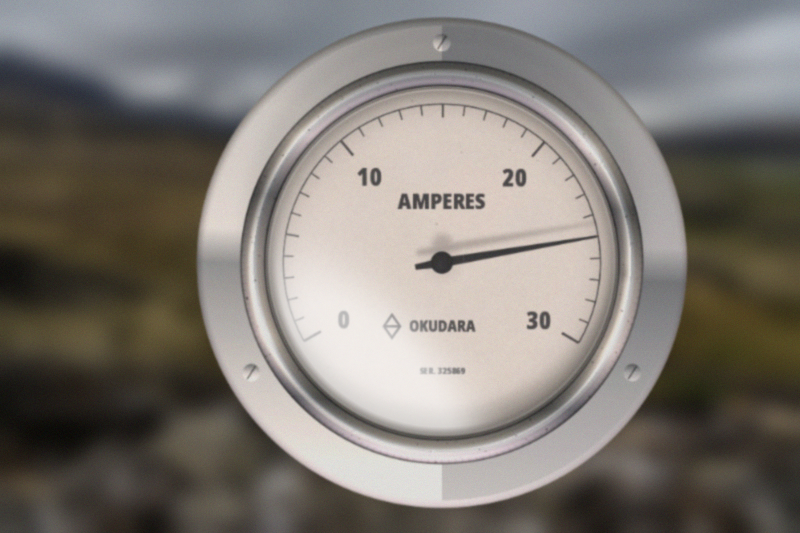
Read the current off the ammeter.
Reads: 25 A
